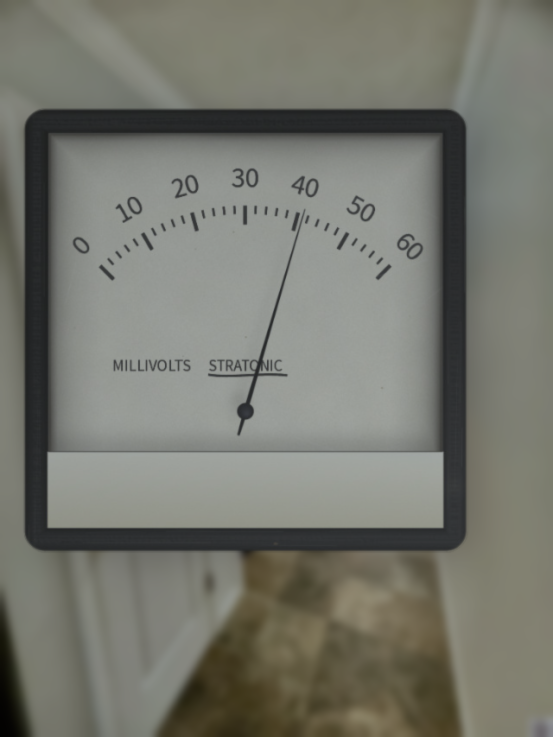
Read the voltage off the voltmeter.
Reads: 41 mV
